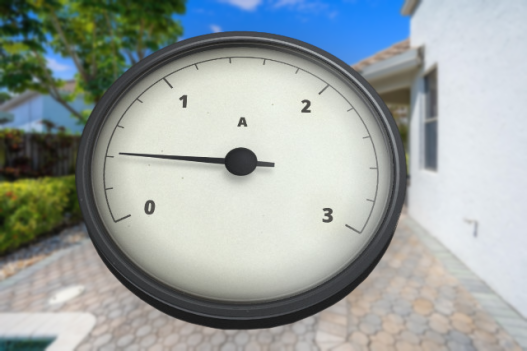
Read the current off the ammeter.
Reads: 0.4 A
